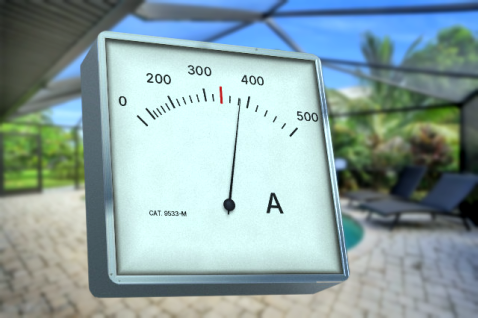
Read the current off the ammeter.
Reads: 380 A
